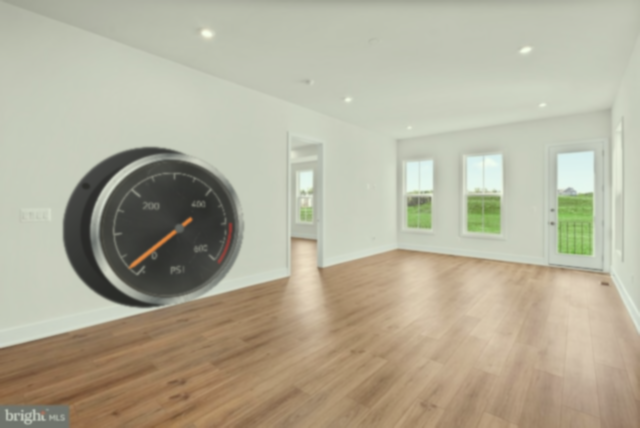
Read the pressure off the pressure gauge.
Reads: 25 psi
